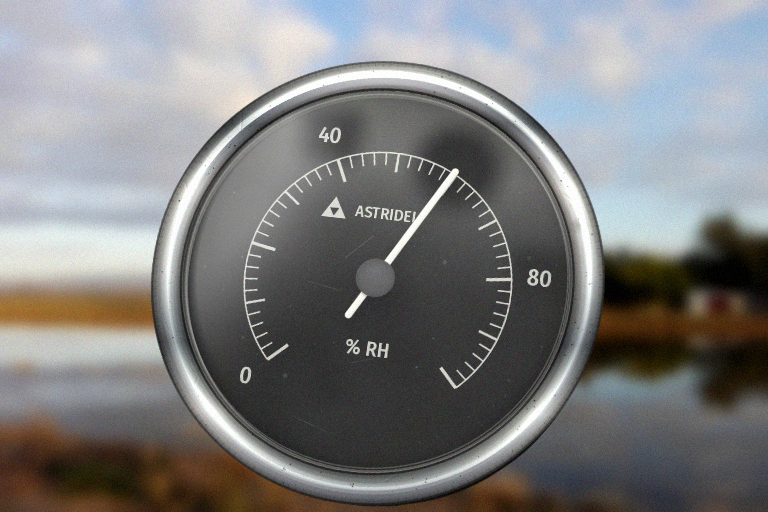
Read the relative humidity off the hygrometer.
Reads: 60 %
